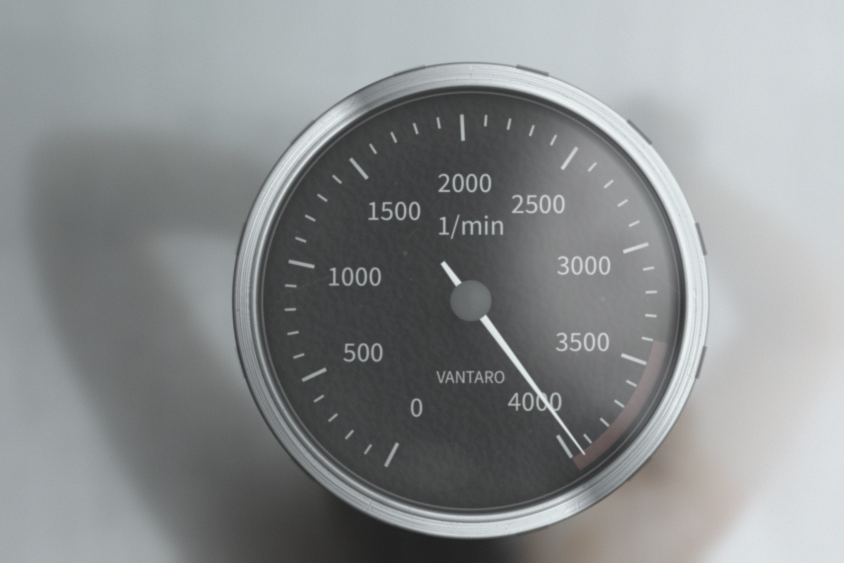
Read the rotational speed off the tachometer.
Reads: 3950 rpm
